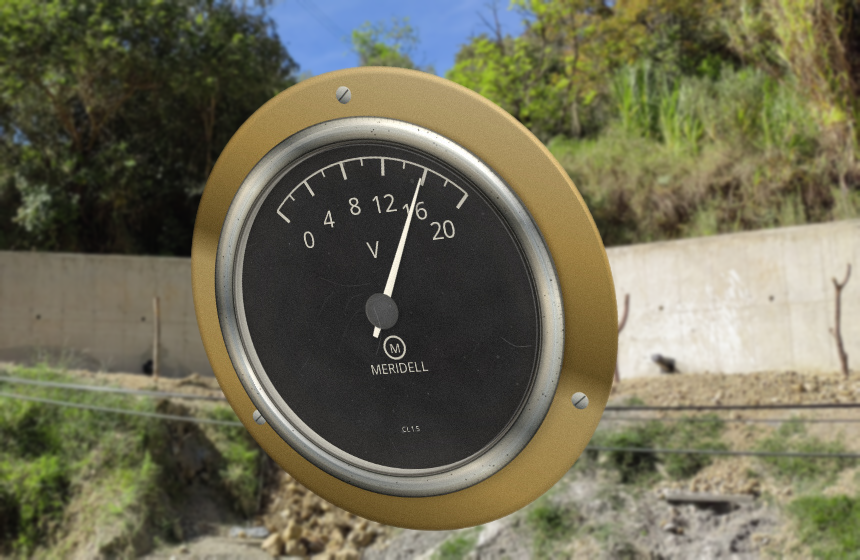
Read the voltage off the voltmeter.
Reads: 16 V
